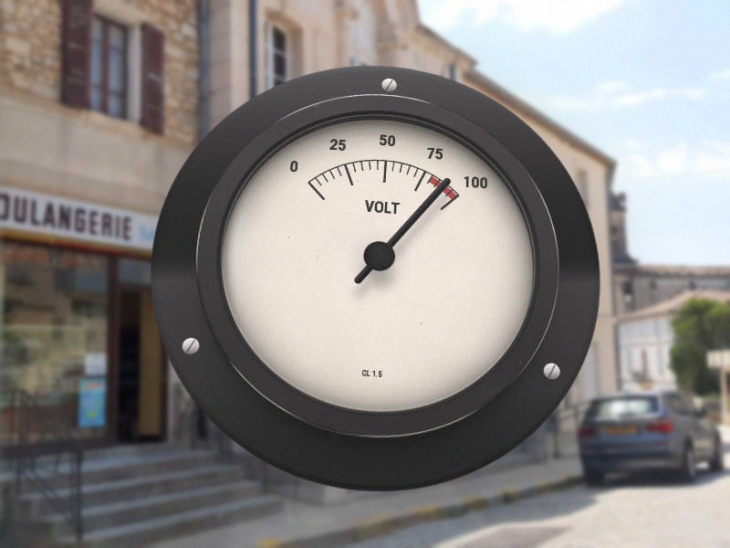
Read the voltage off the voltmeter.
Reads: 90 V
